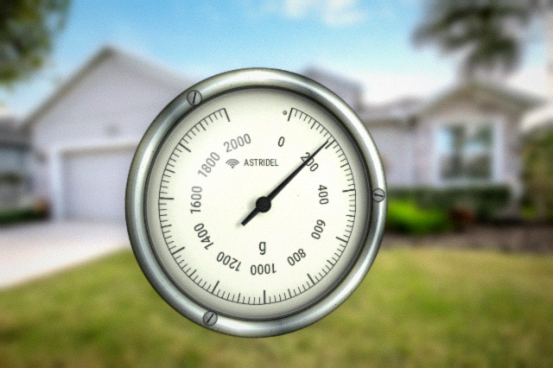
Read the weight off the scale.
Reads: 180 g
